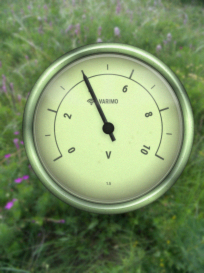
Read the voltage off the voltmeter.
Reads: 4 V
